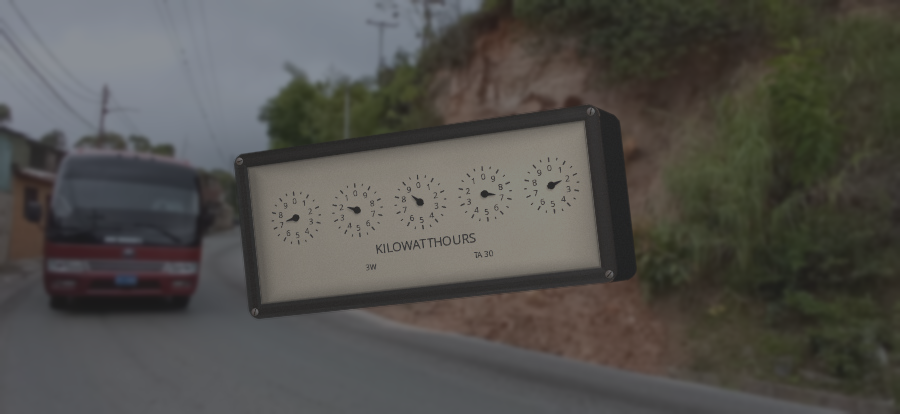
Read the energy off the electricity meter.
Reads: 71872 kWh
